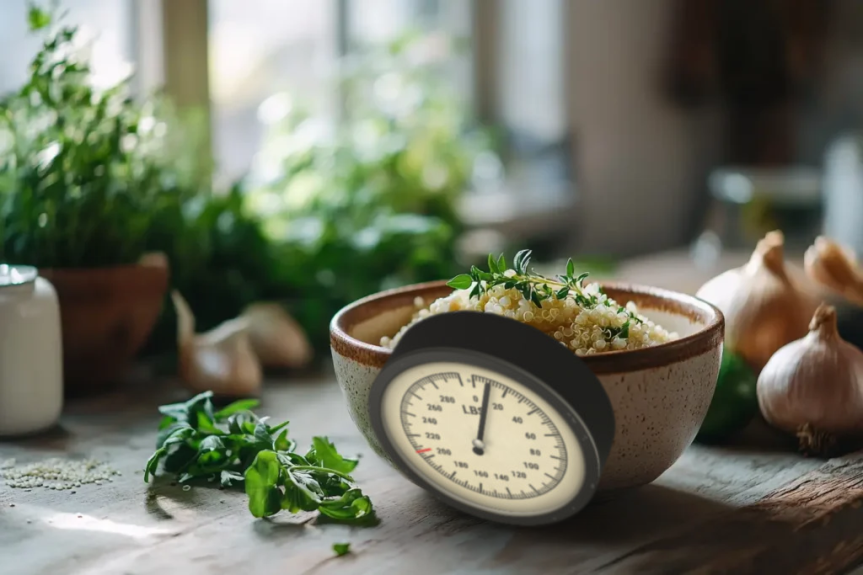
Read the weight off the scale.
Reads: 10 lb
